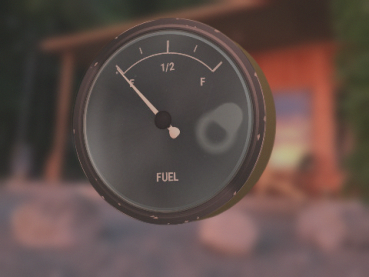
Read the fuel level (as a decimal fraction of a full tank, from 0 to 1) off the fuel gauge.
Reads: 0
